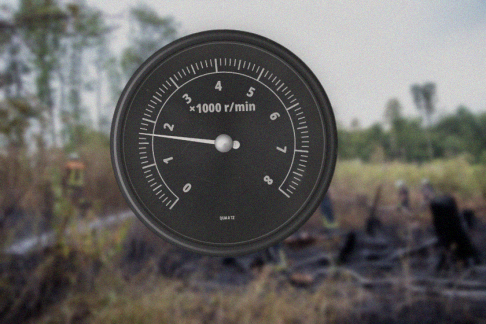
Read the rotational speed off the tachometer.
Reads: 1700 rpm
